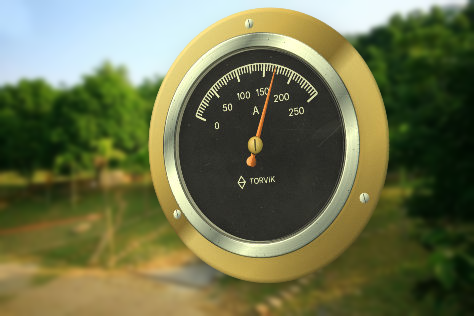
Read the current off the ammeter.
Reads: 175 A
